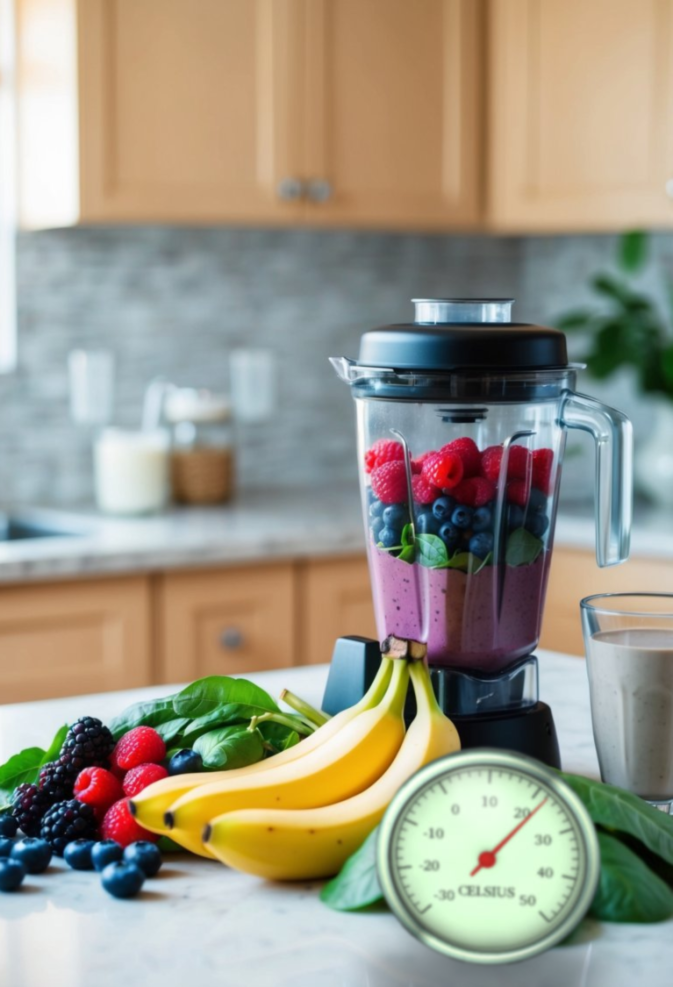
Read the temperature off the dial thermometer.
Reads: 22 °C
